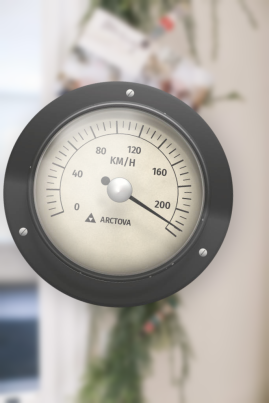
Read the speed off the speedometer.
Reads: 215 km/h
